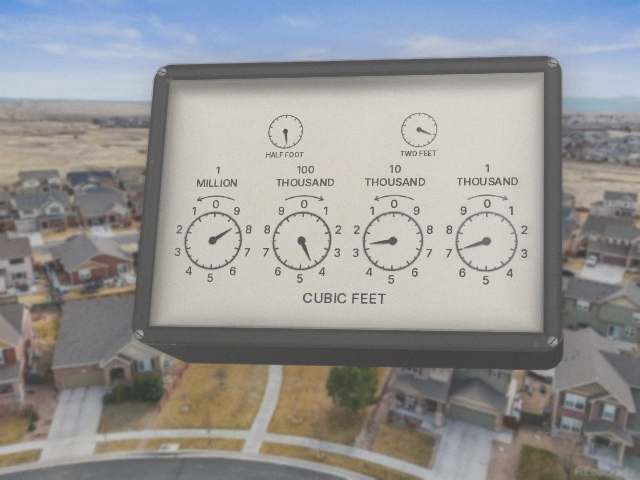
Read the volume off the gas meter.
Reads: 842700 ft³
